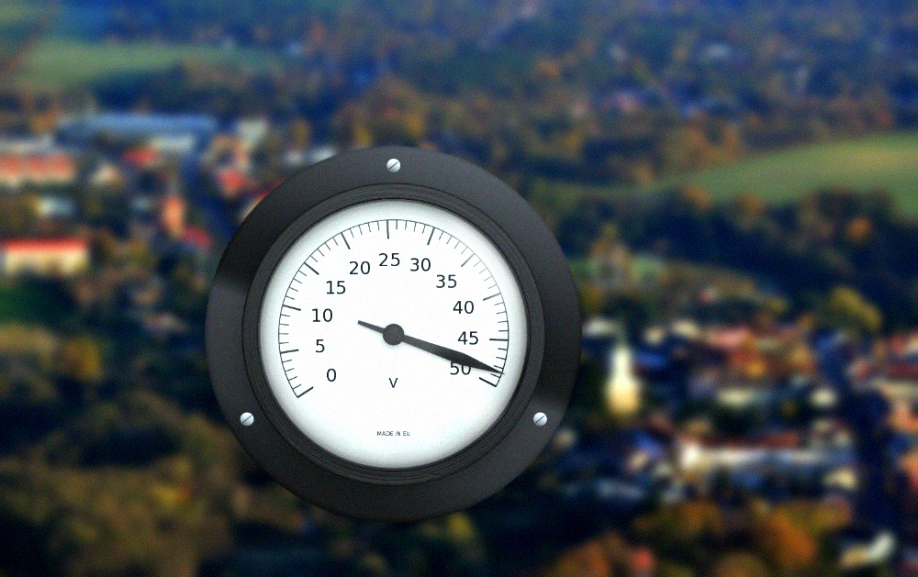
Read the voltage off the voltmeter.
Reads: 48.5 V
